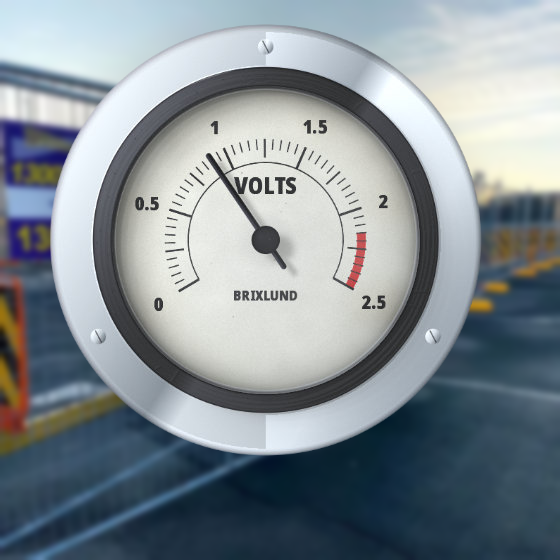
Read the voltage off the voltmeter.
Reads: 0.9 V
